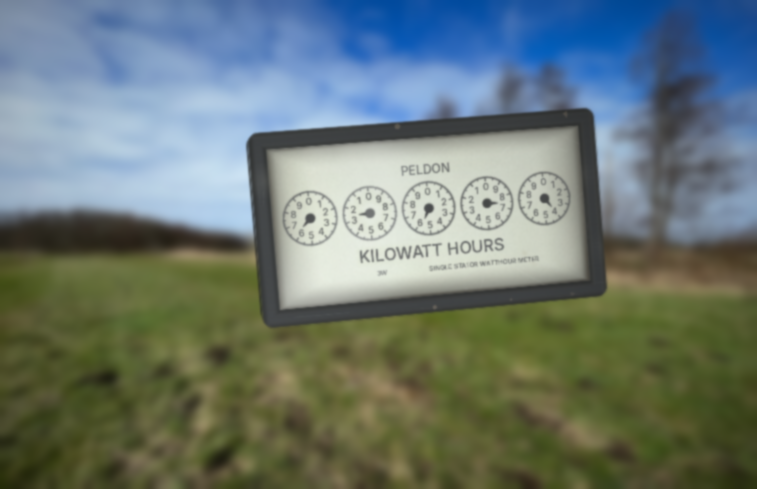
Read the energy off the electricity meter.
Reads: 62574 kWh
